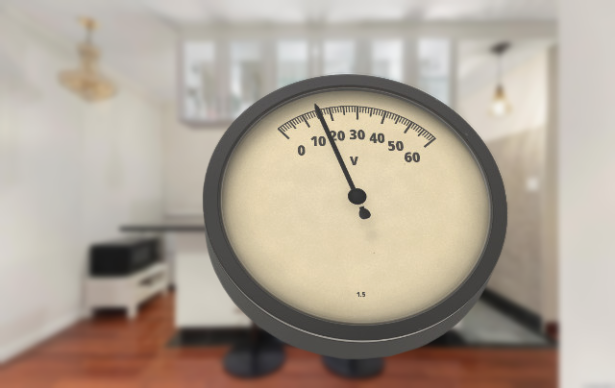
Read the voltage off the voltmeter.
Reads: 15 V
